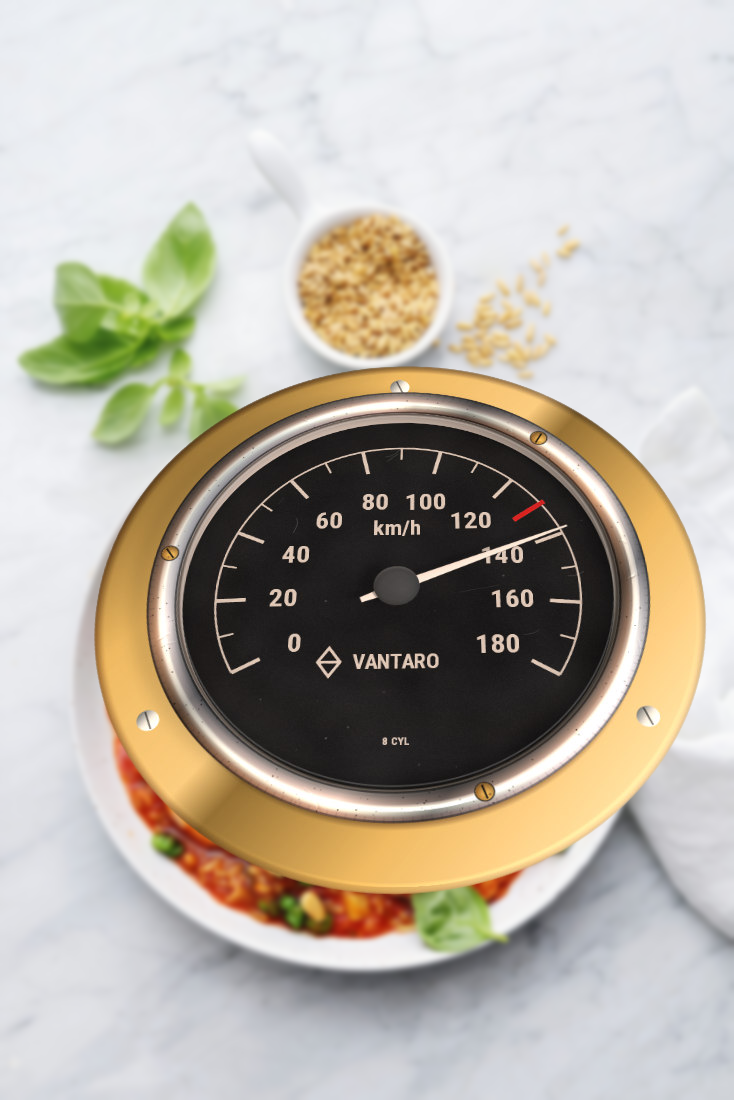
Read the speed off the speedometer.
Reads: 140 km/h
